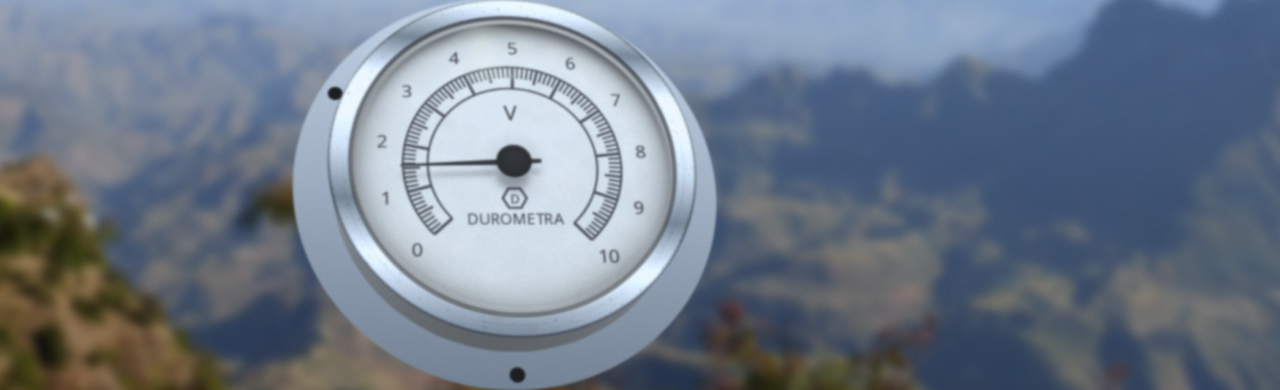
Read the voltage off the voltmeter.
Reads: 1.5 V
